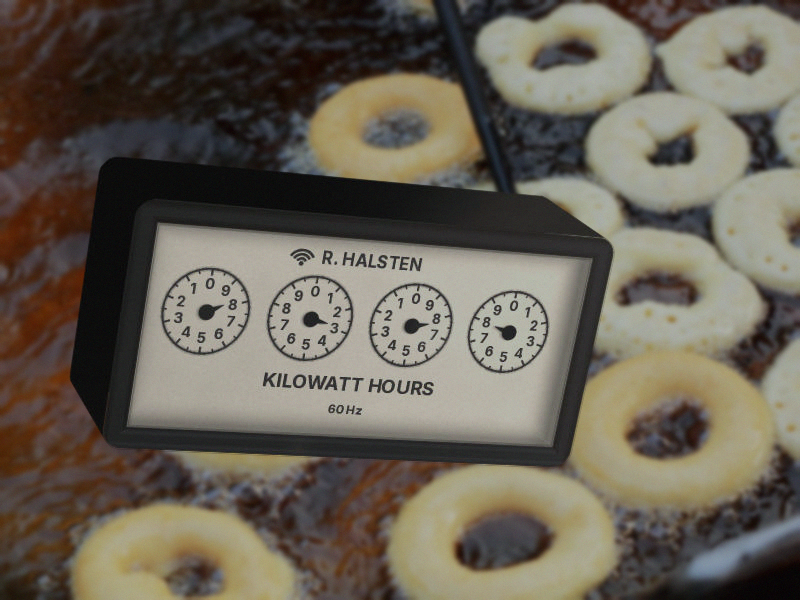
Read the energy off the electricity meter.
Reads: 8278 kWh
